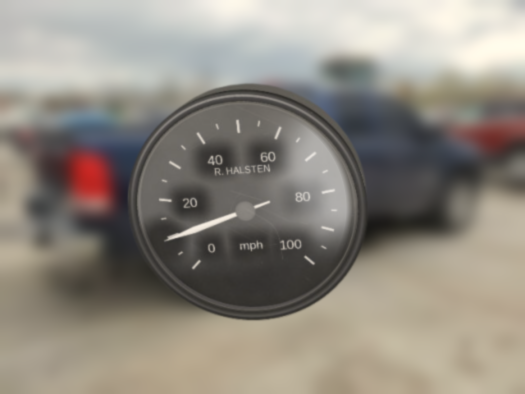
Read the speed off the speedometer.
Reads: 10 mph
